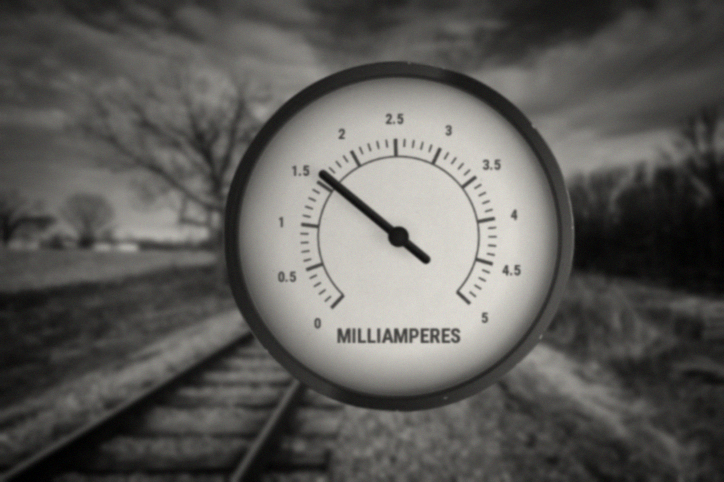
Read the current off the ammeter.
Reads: 1.6 mA
